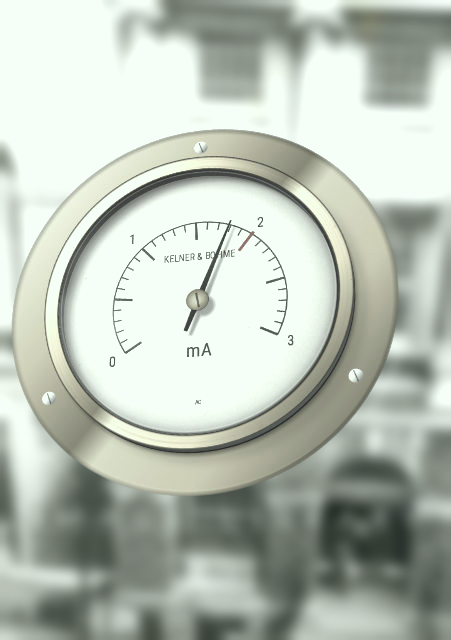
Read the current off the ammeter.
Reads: 1.8 mA
